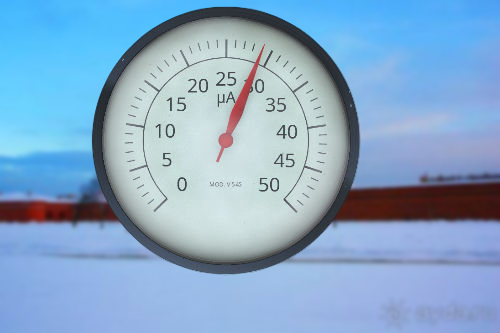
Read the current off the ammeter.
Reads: 29 µA
